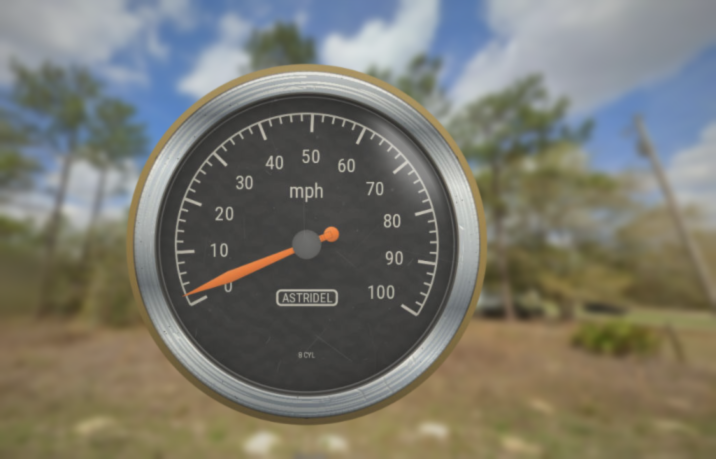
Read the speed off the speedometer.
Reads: 2 mph
